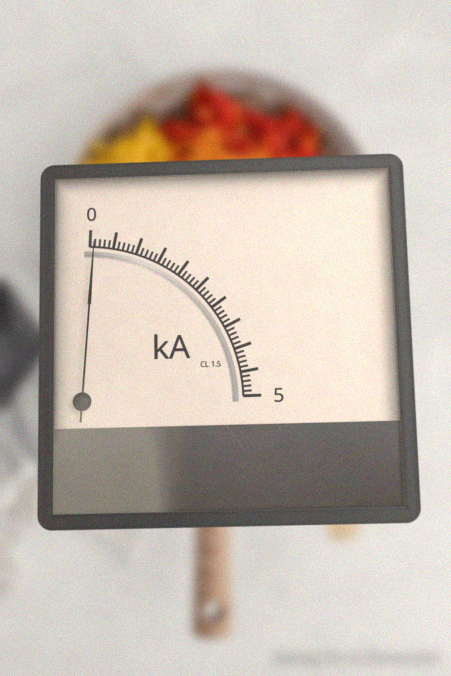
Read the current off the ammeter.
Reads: 0.1 kA
